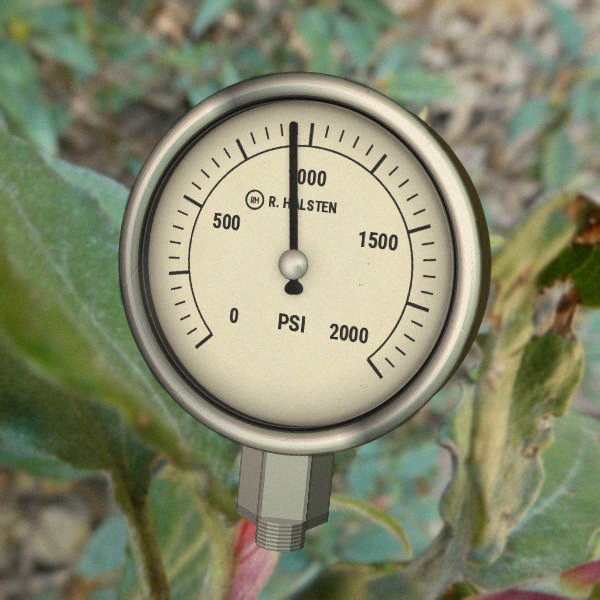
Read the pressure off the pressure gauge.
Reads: 950 psi
